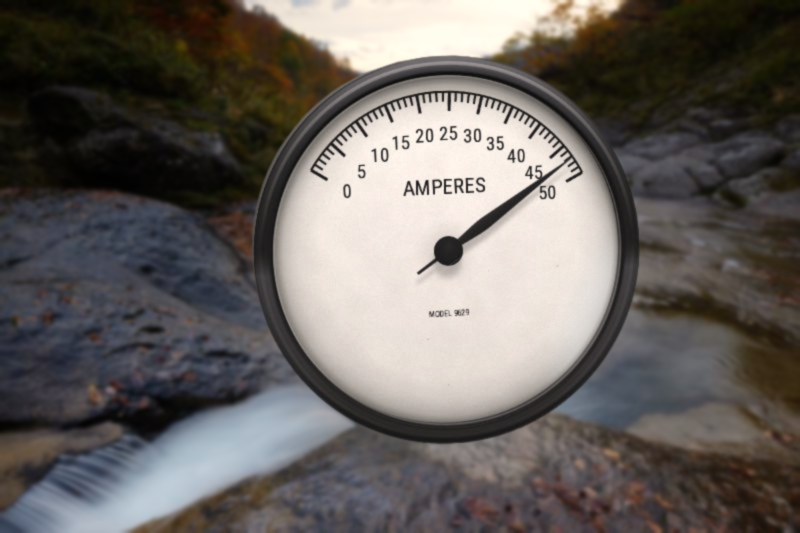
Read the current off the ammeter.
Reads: 47 A
